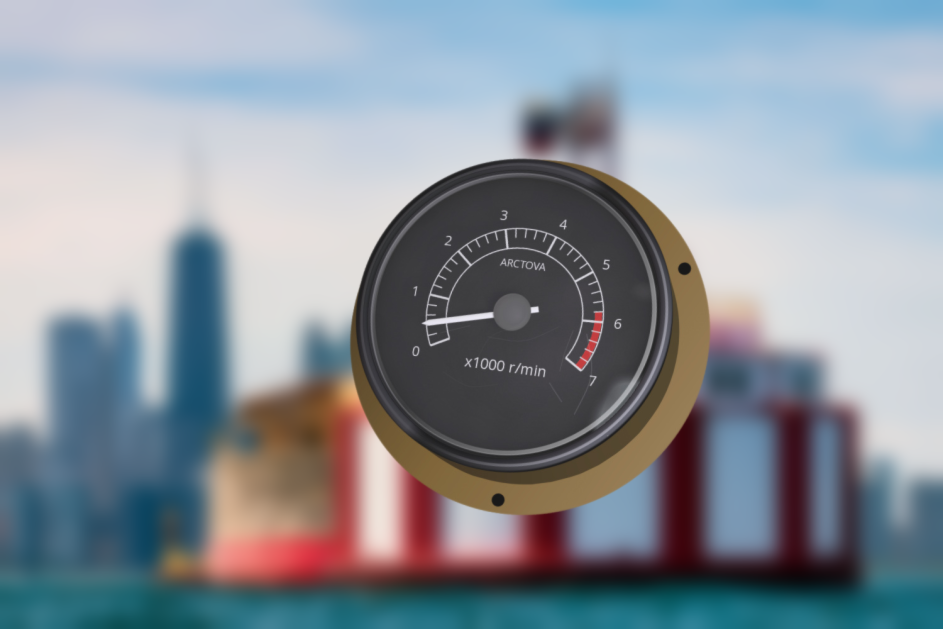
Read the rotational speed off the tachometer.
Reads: 400 rpm
